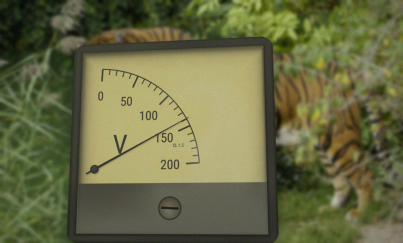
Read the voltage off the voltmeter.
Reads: 140 V
